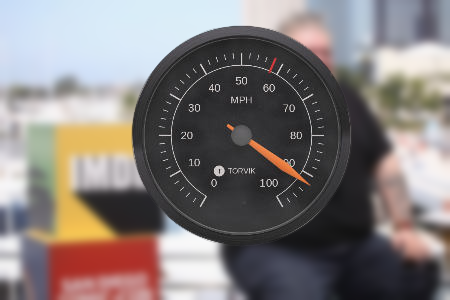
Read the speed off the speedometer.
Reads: 92 mph
